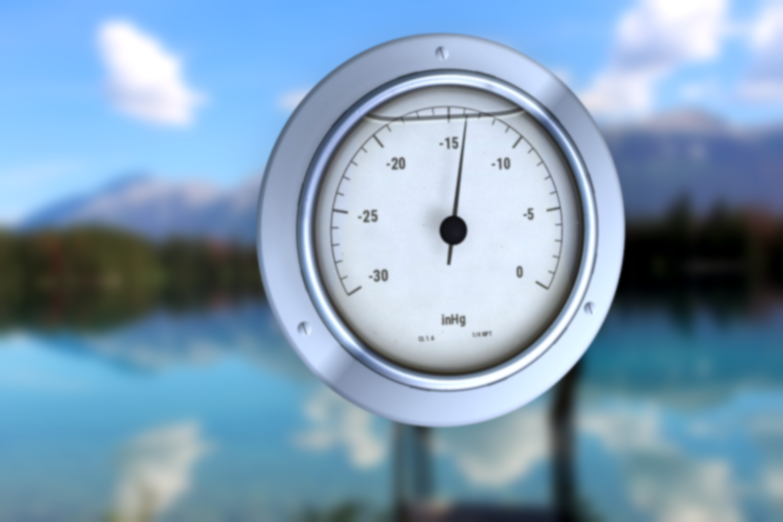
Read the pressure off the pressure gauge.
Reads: -14 inHg
